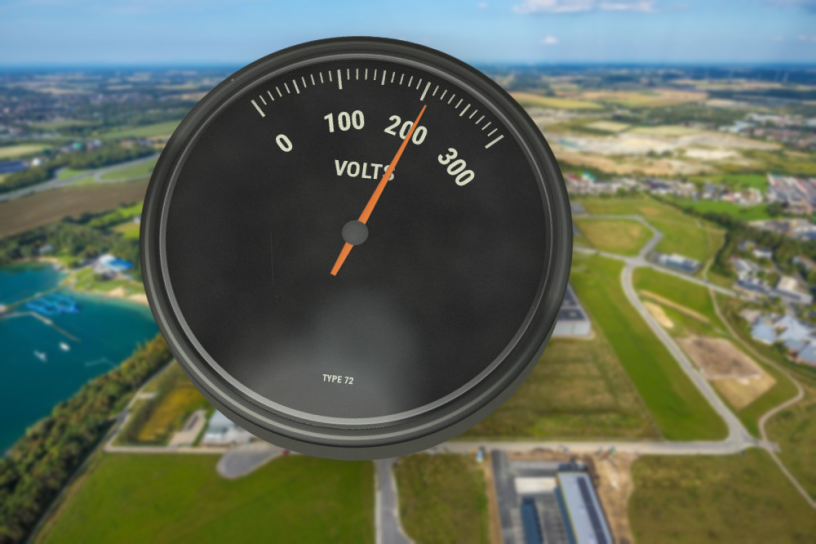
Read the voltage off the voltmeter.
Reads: 210 V
